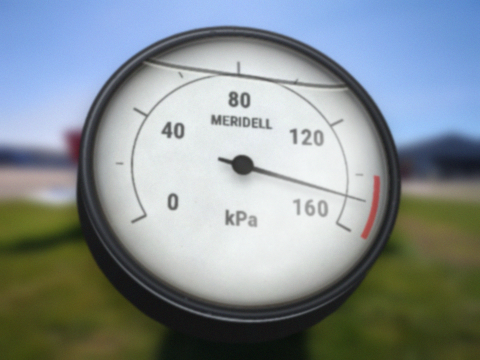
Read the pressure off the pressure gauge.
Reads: 150 kPa
